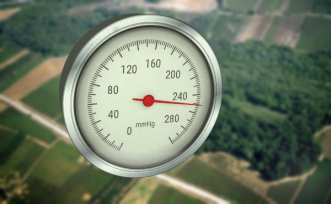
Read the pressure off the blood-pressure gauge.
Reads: 250 mmHg
